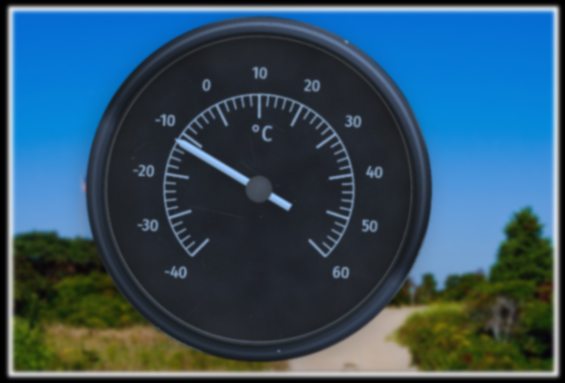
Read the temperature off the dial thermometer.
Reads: -12 °C
